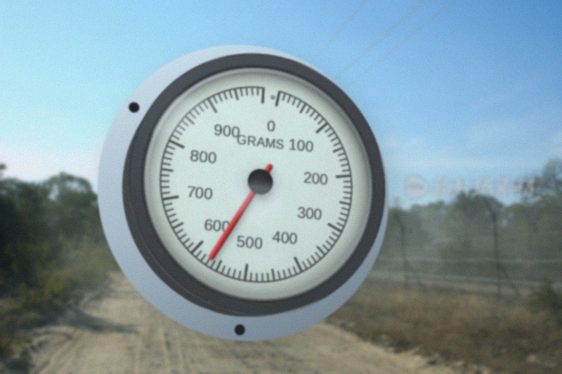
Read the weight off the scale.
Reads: 570 g
